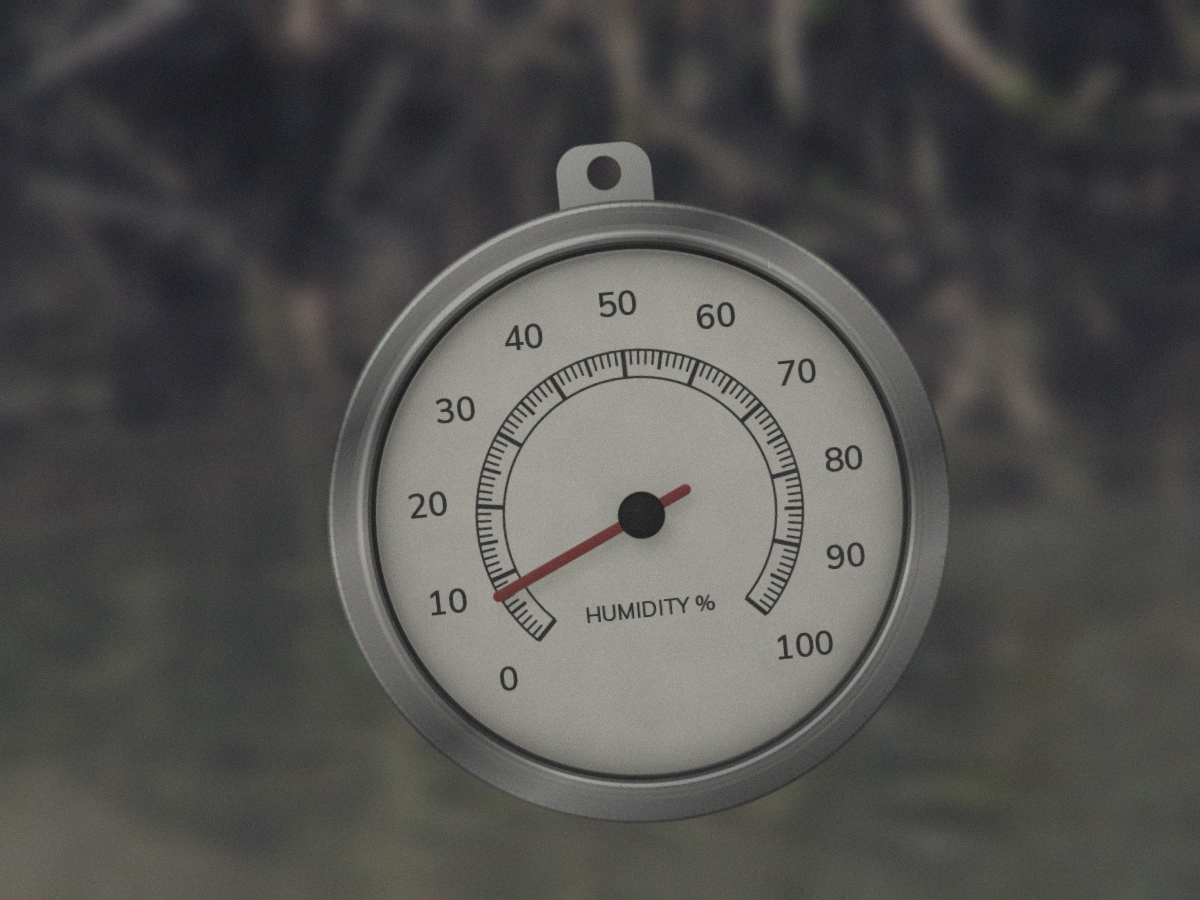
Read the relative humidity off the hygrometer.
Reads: 8 %
